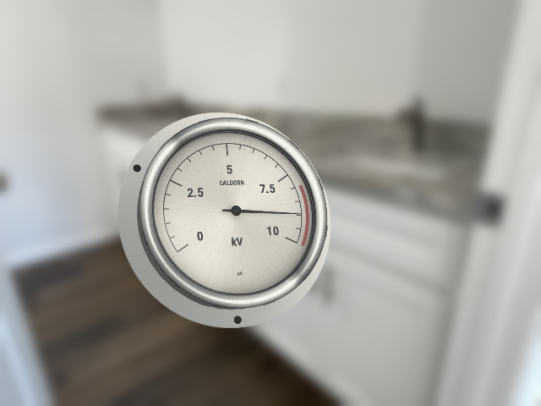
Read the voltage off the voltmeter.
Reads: 9 kV
